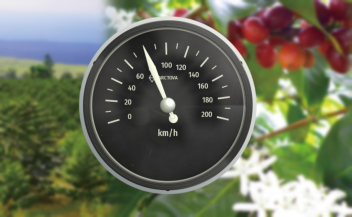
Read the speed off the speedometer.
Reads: 80 km/h
